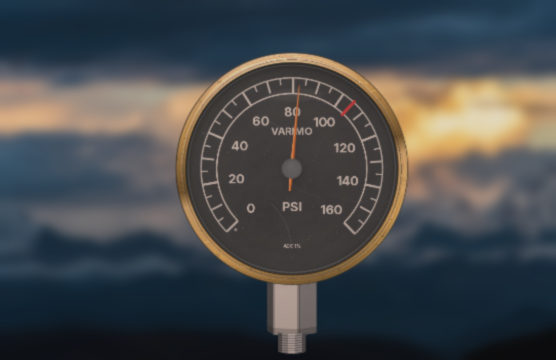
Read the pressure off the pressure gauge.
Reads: 82.5 psi
